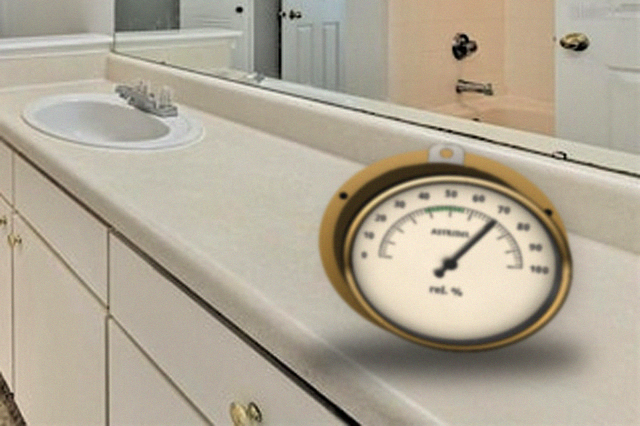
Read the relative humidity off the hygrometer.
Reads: 70 %
